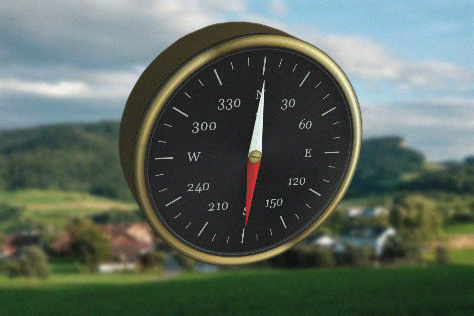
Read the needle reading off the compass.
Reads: 180 °
